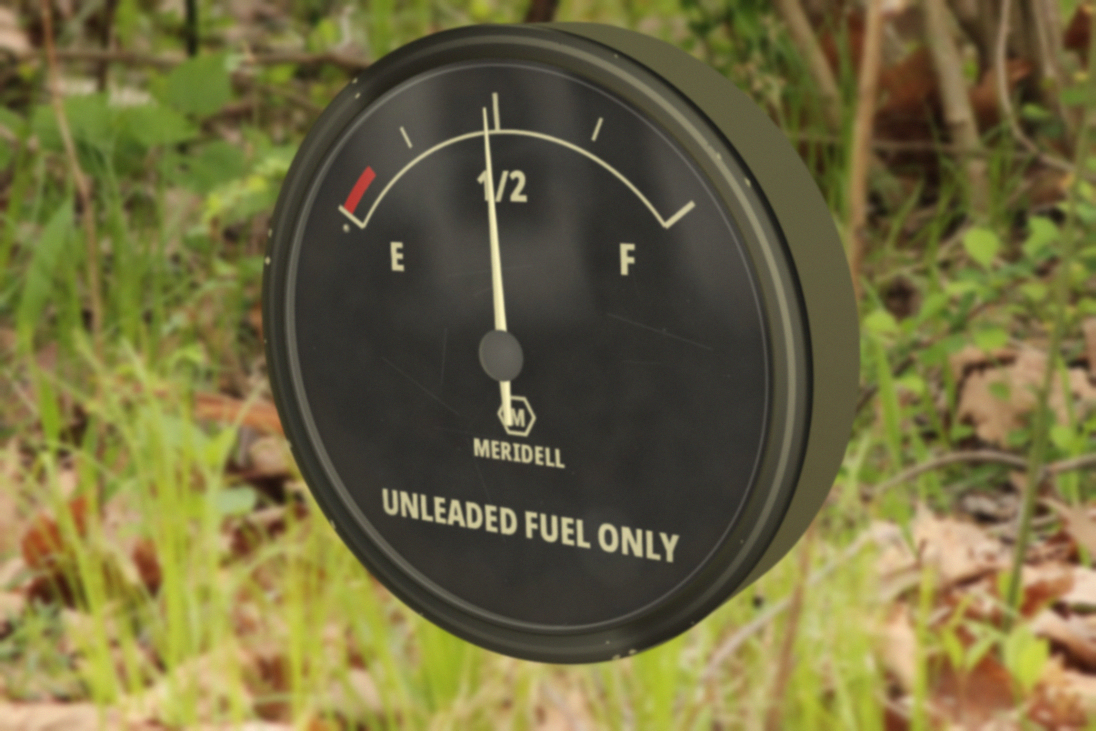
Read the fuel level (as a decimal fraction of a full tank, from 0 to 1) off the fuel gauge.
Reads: 0.5
